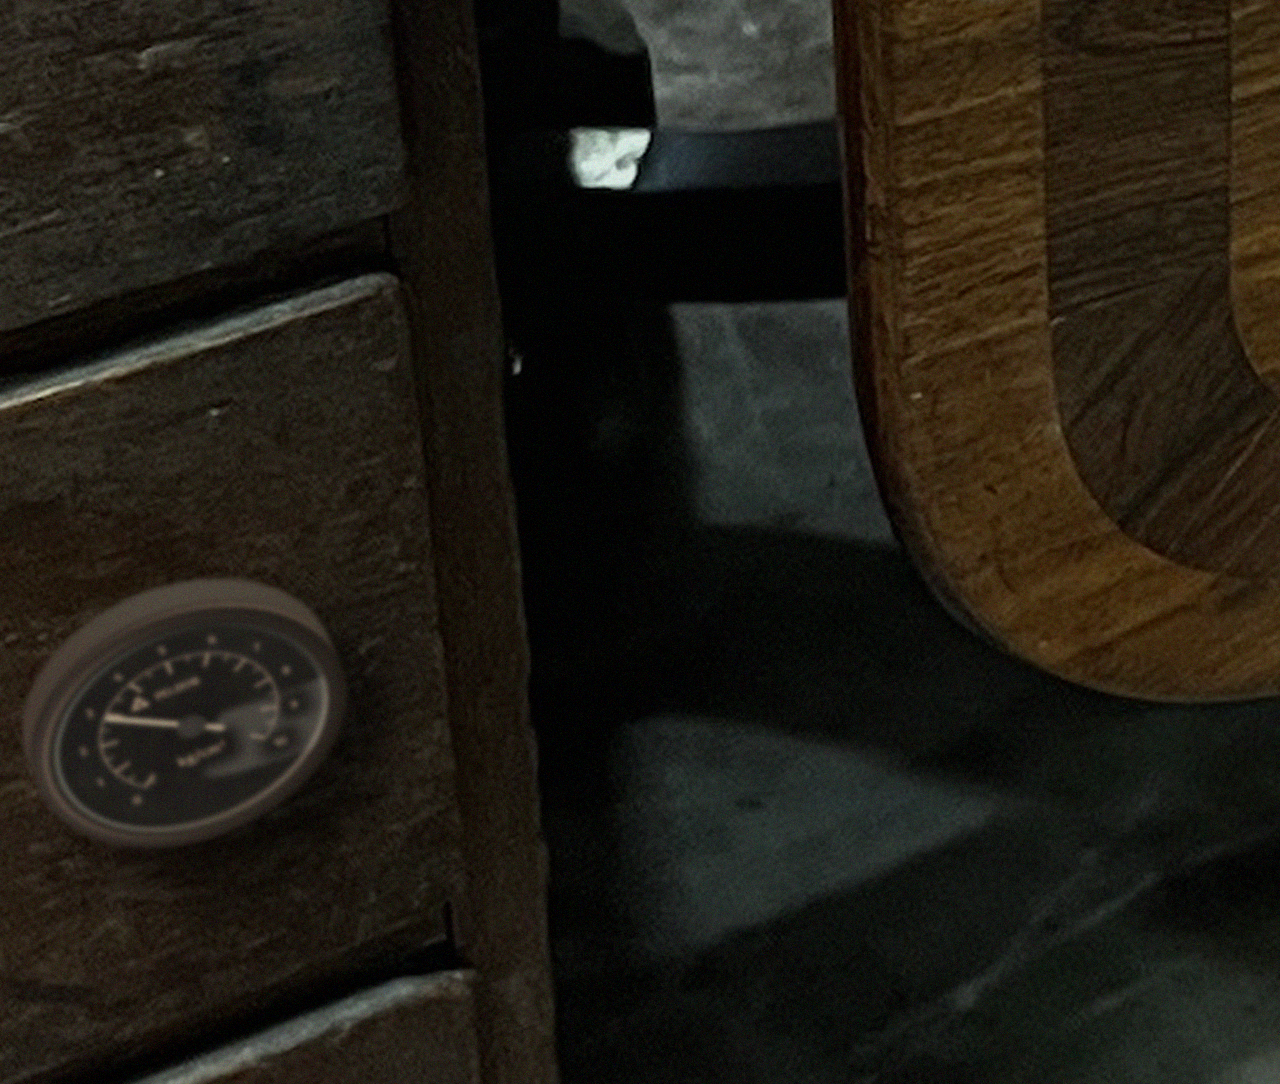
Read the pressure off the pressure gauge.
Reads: 3 kg/cm²
